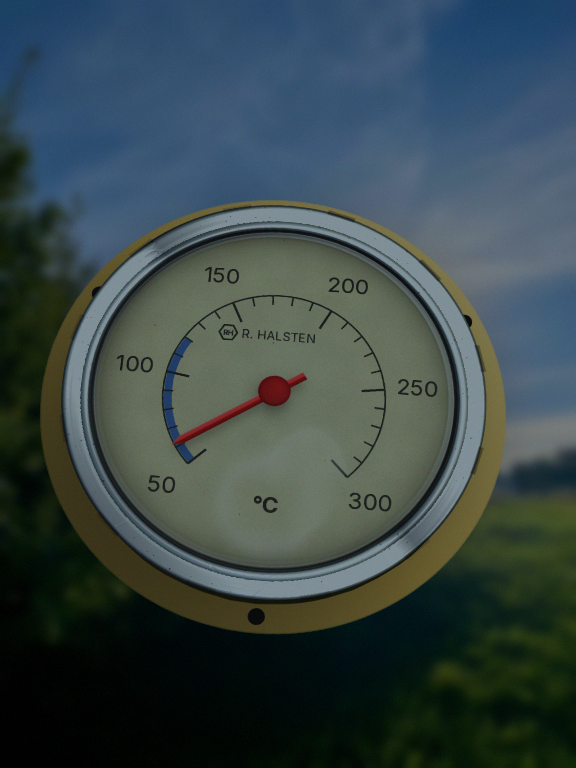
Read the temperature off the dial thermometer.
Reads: 60 °C
